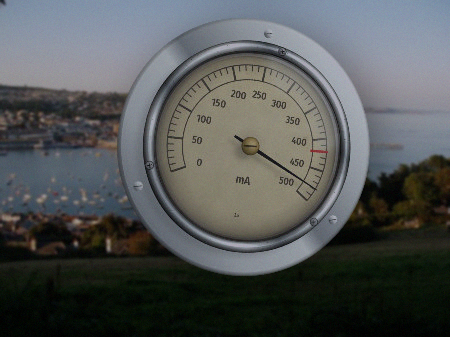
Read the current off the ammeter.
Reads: 480 mA
